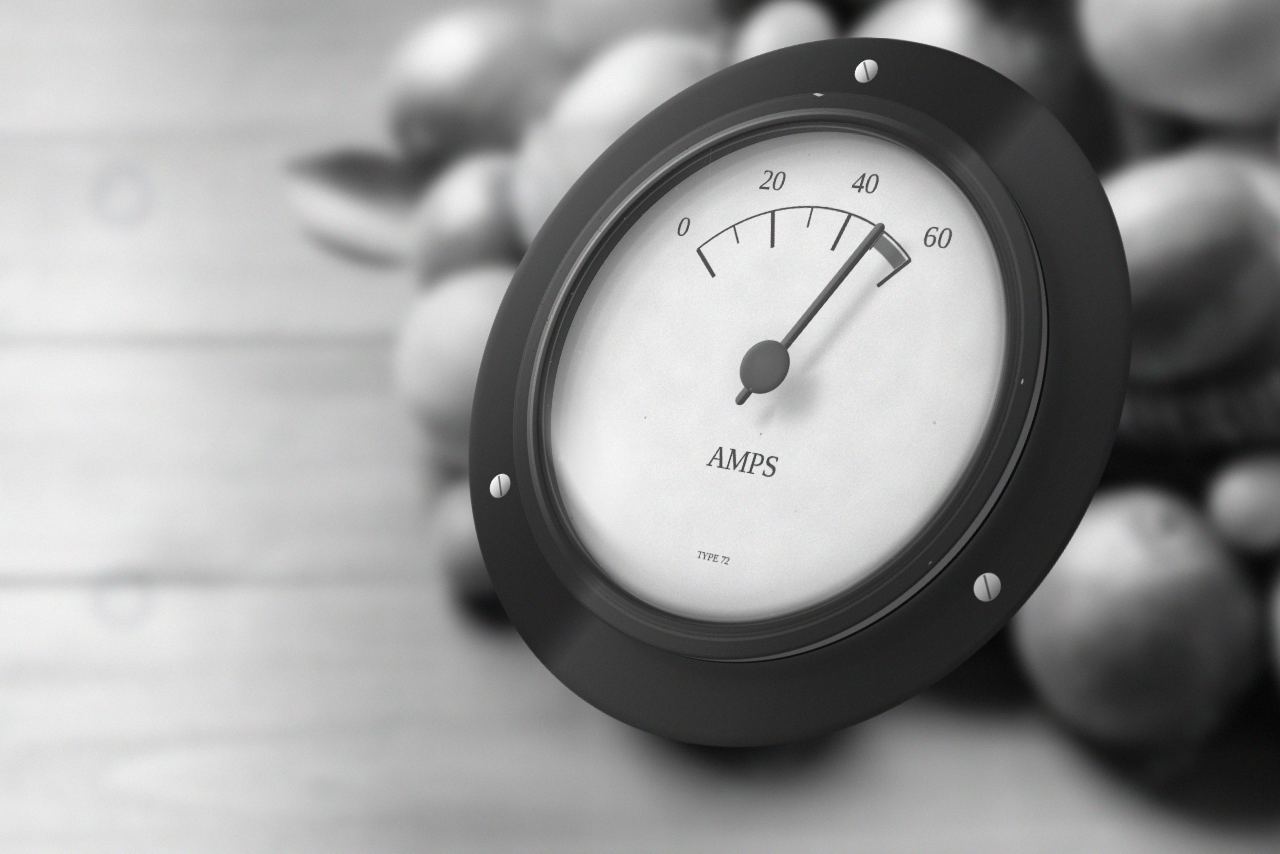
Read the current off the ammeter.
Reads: 50 A
